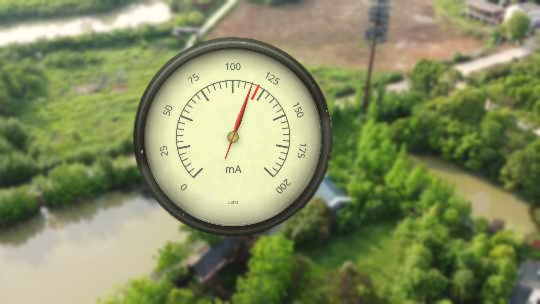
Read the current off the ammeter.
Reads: 115 mA
